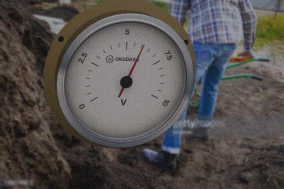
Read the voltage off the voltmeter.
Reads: 6 V
